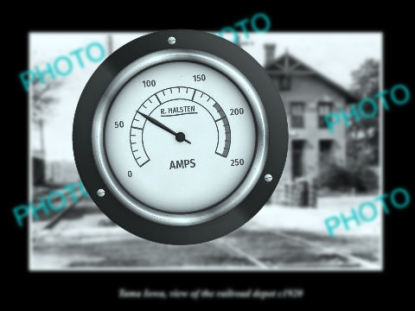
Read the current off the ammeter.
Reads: 70 A
